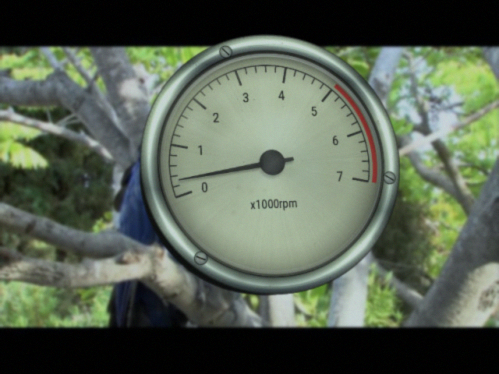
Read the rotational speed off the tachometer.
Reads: 300 rpm
